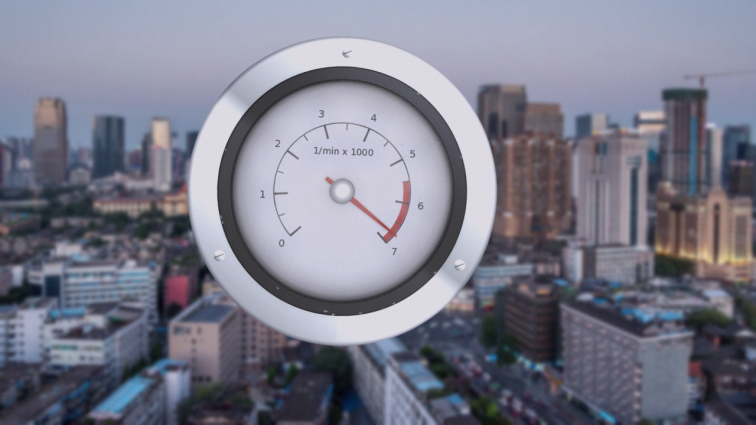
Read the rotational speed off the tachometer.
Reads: 6750 rpm
